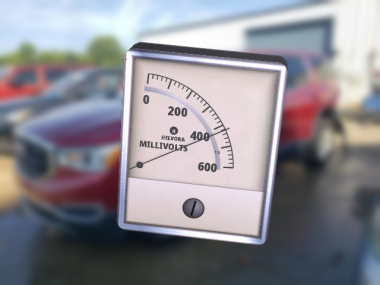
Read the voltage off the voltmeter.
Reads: 420 mV
